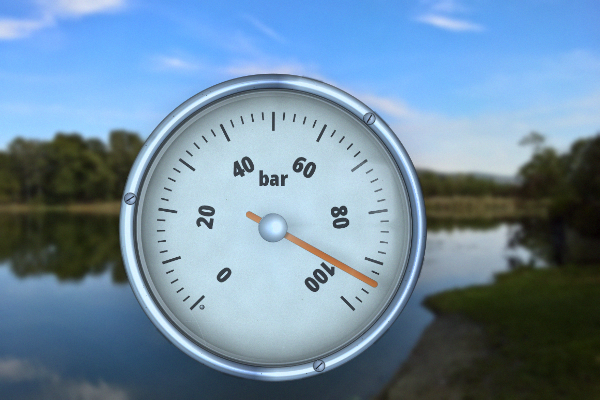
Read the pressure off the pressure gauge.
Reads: 94 bar
